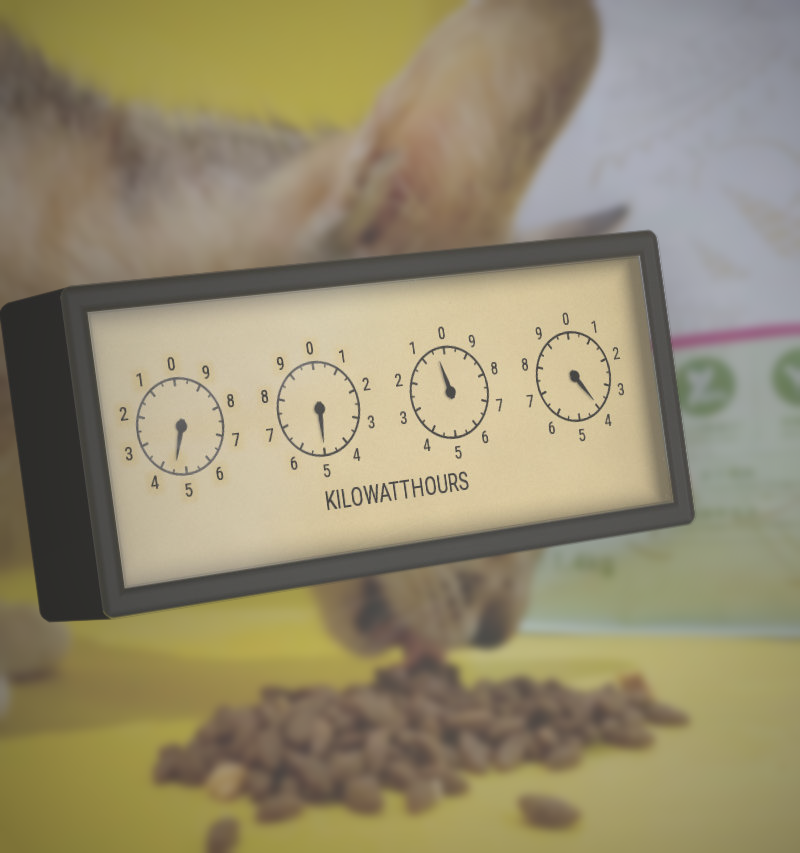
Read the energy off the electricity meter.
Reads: 4504 kWh
